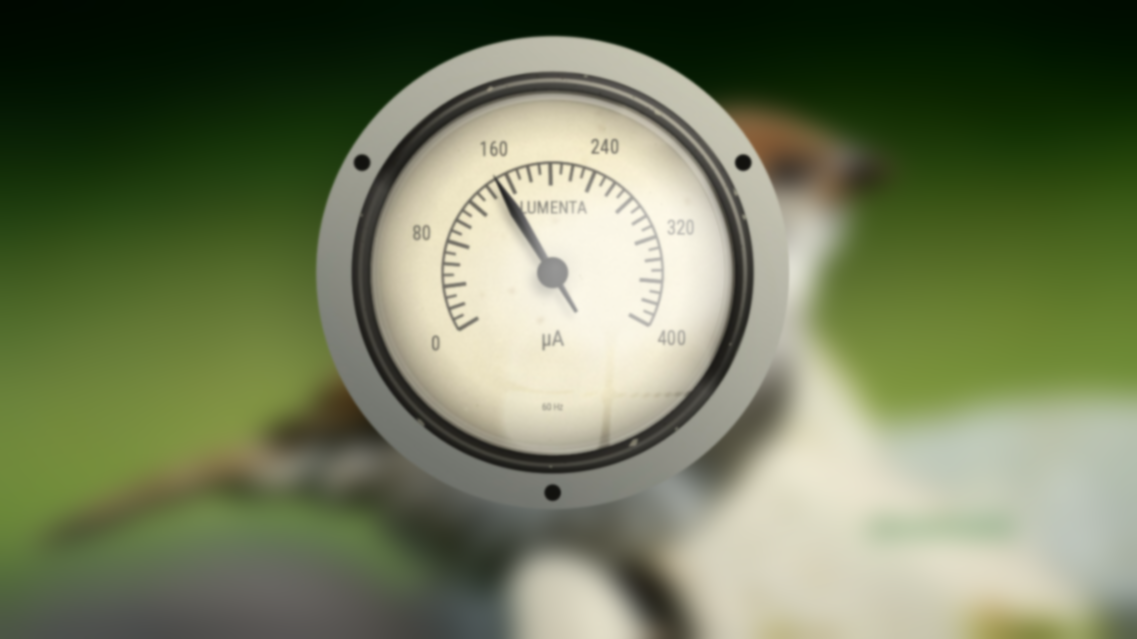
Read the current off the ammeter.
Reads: 150 µA
